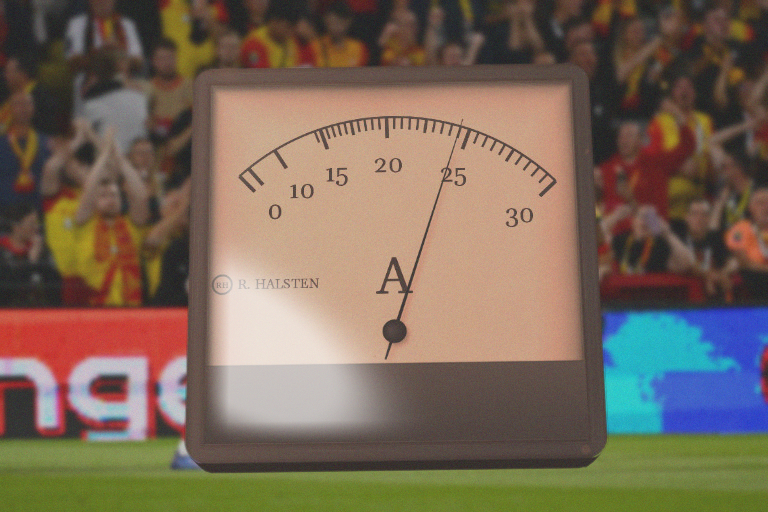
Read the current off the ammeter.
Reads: 24.5 A
